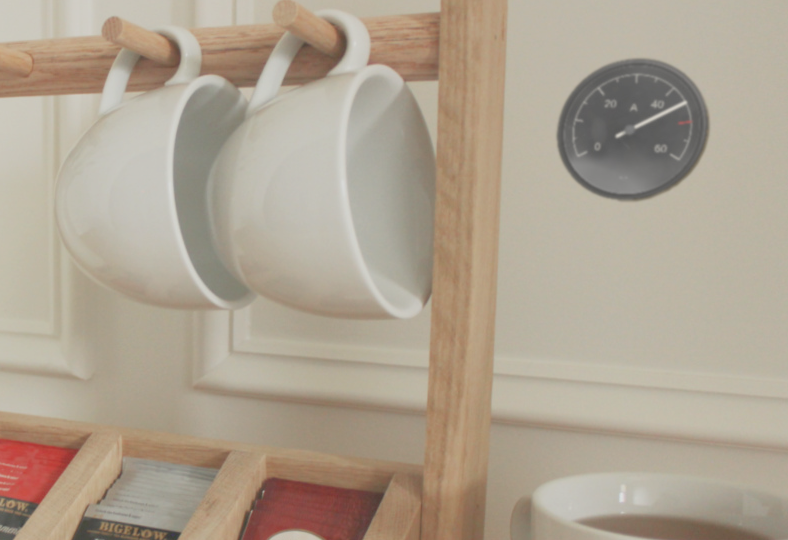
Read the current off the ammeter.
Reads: 45 A
